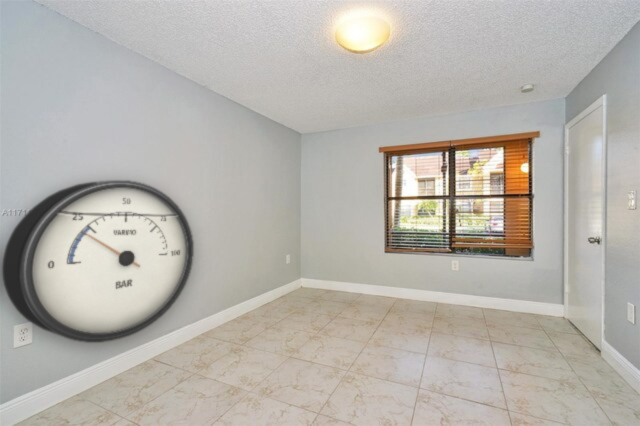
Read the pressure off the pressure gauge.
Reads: 20 bar
